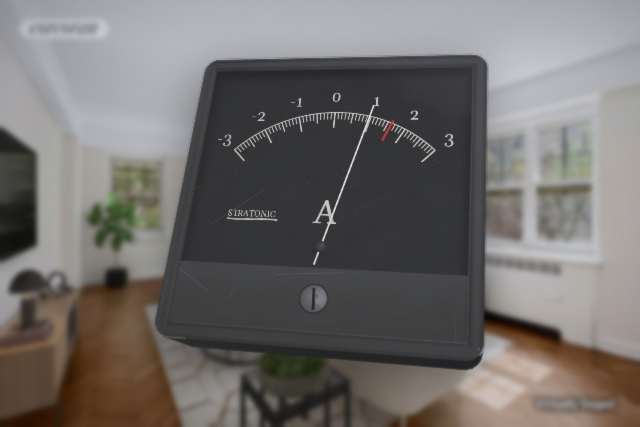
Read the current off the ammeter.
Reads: 1 A
